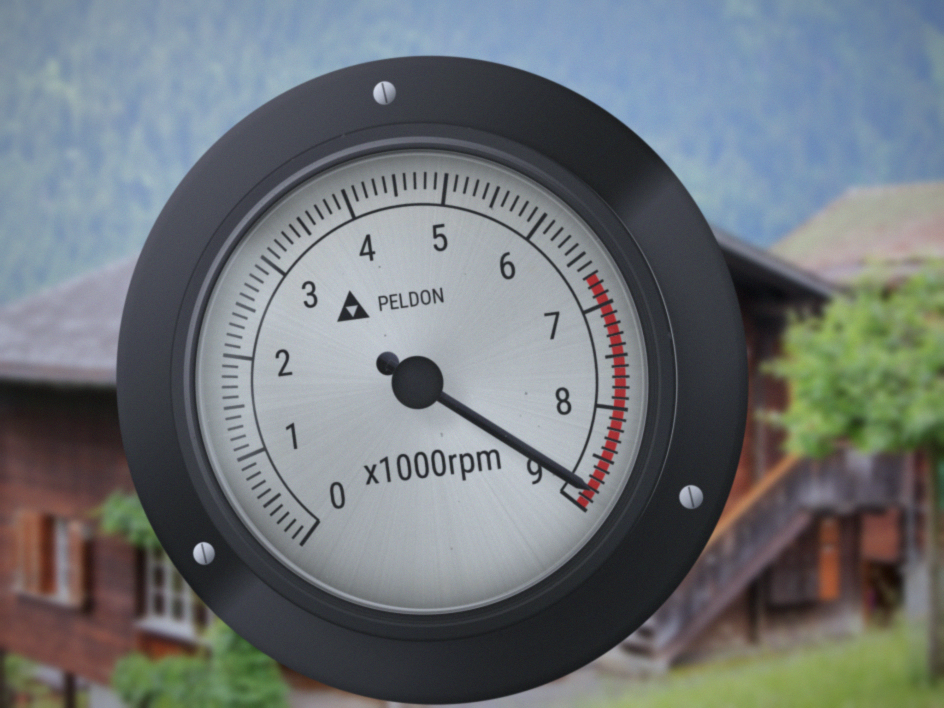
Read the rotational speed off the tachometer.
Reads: 8800 rpm
